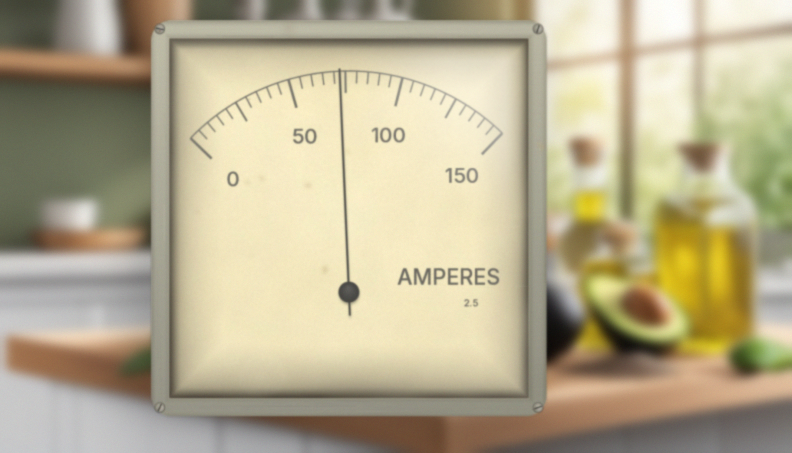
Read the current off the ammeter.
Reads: 72.5 A
